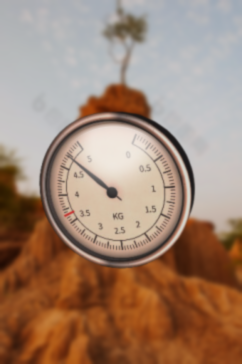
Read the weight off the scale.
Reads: 4.75 kg
